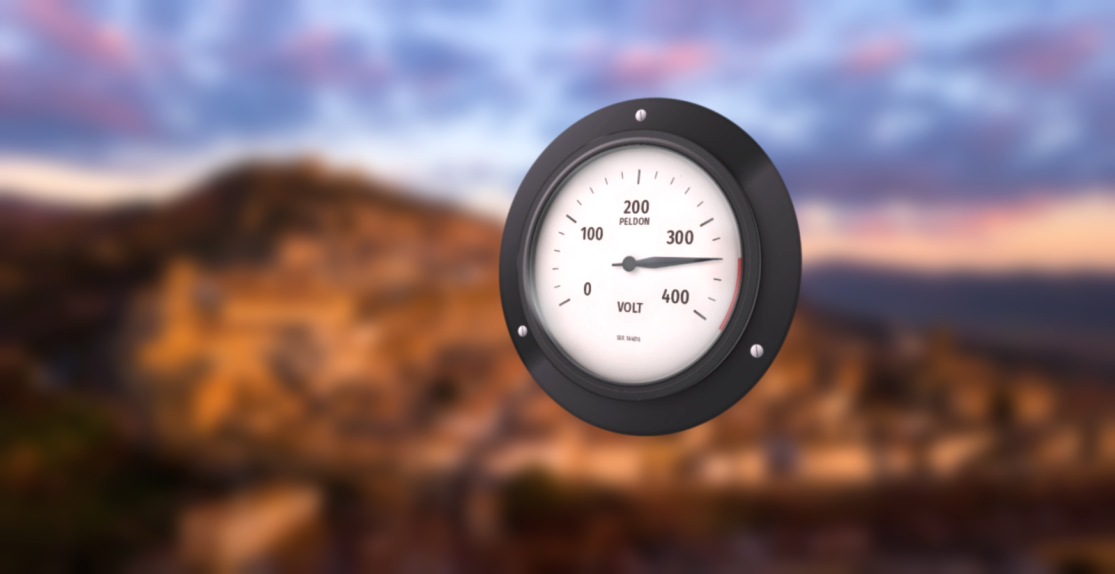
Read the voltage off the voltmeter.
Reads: 340 V
